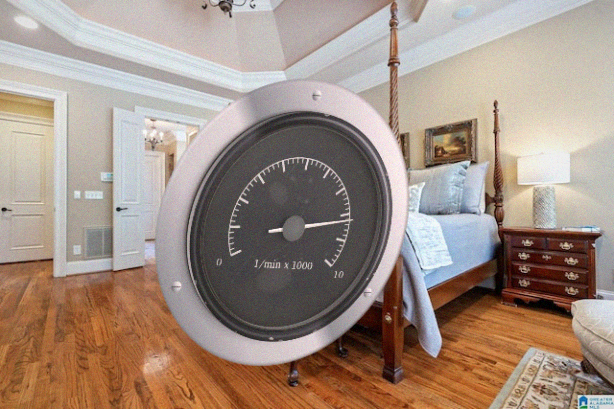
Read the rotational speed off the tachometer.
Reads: 8200 rpm
